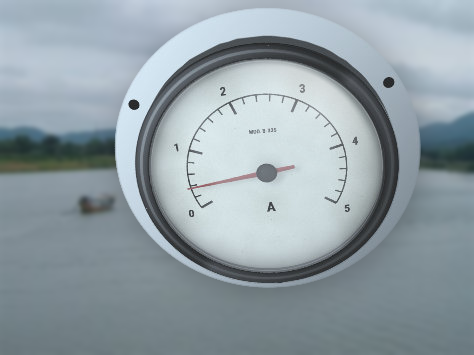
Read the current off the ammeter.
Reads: 0.4 A
